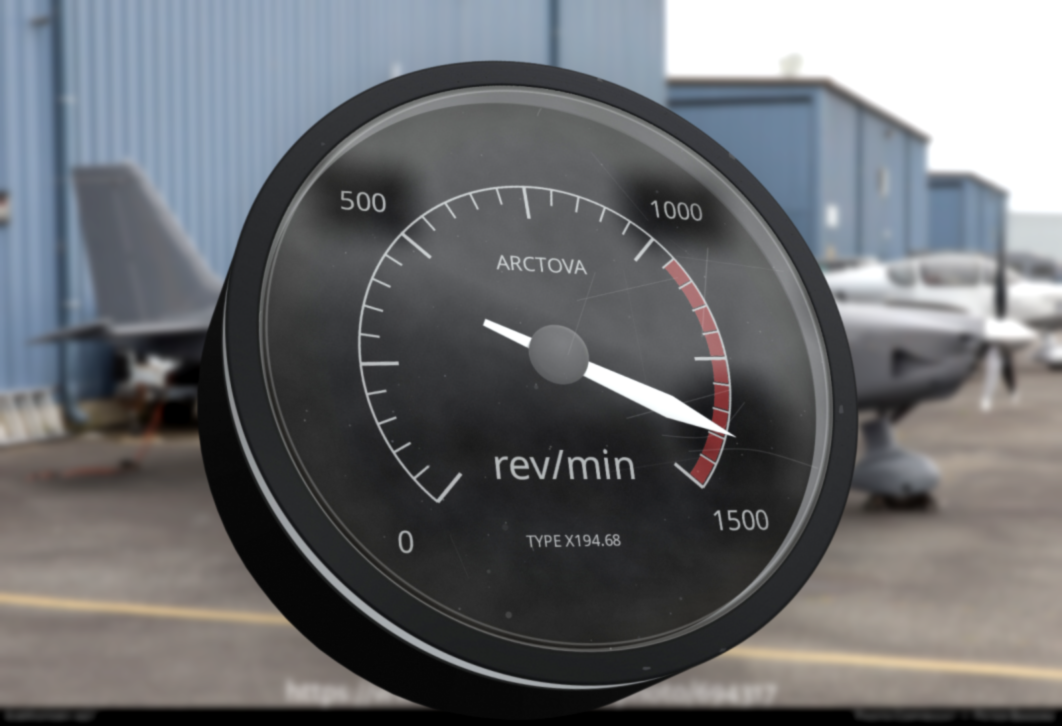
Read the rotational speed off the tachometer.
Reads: 1400 rpm
